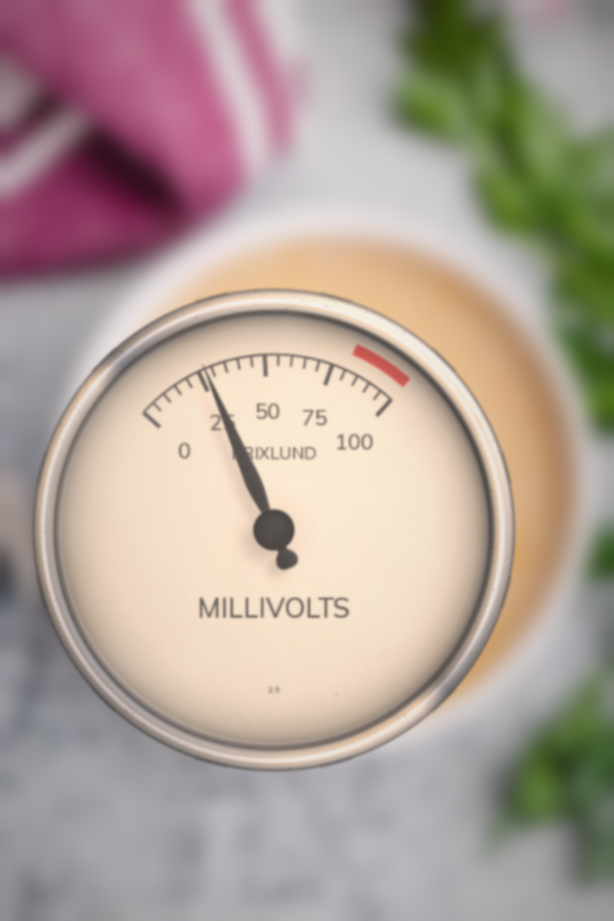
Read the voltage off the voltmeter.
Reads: 27.5 mV
